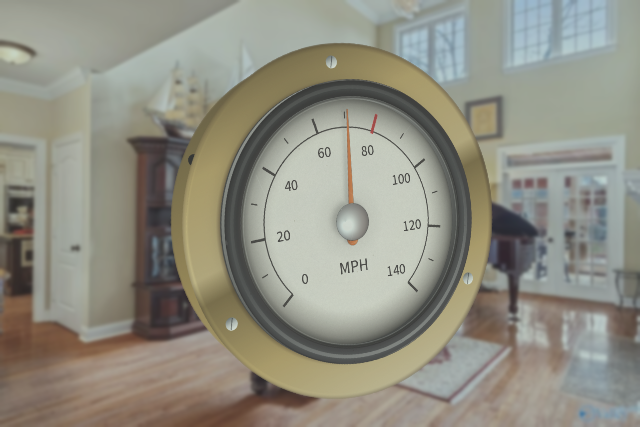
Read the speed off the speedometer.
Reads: 70 mph
